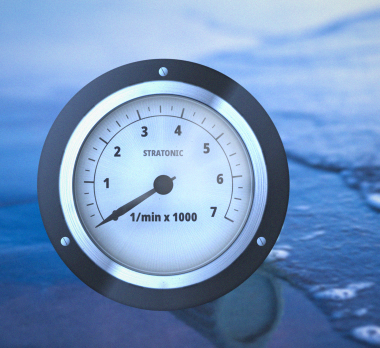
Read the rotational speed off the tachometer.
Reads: 0 rpm
